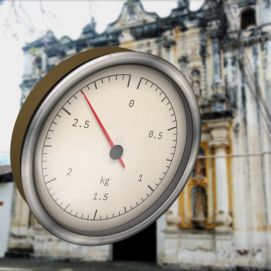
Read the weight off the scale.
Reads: 2.65 kg
